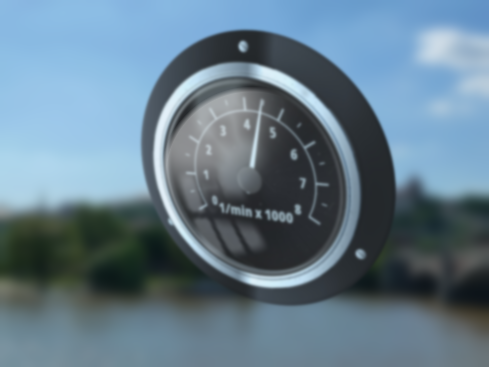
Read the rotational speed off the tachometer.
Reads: 4500 rpm
